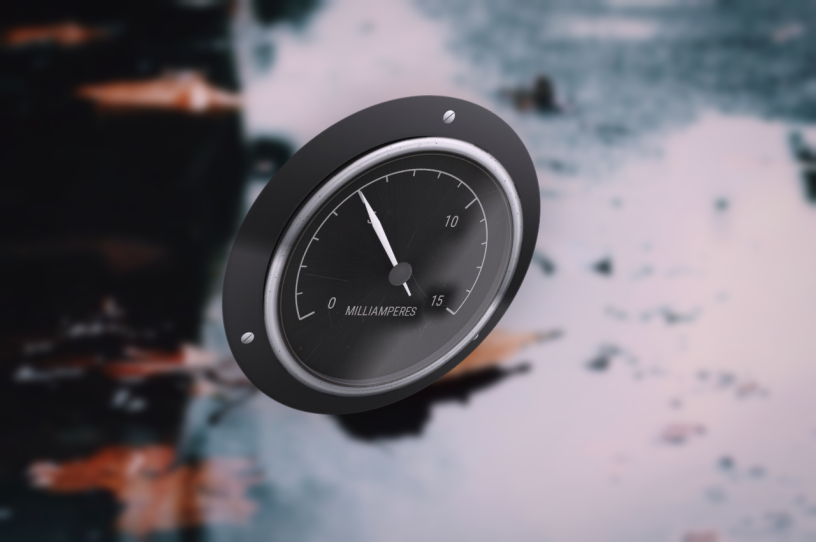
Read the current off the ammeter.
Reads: 5 mA
